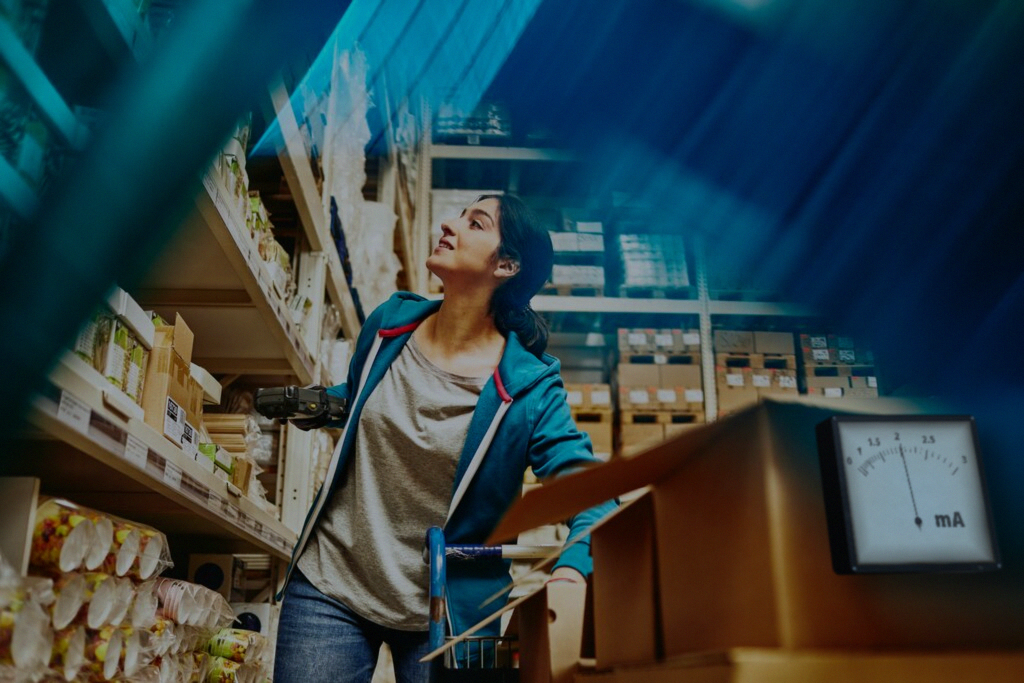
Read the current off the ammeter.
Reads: 2 mA
